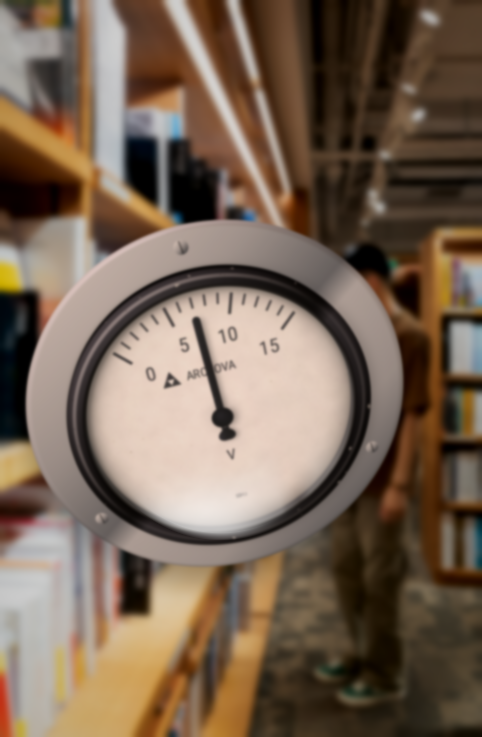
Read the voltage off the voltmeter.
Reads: 7 V
